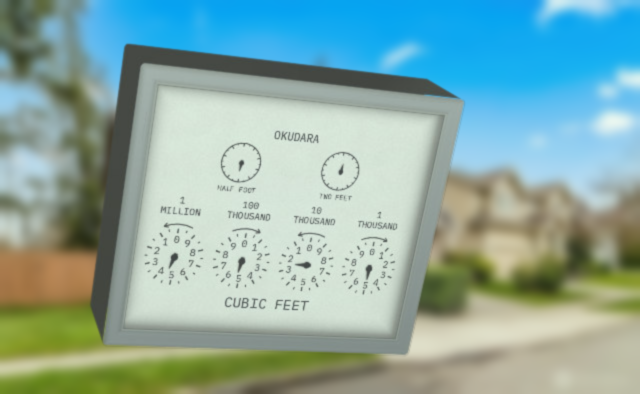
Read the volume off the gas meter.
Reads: 452500 ft³
